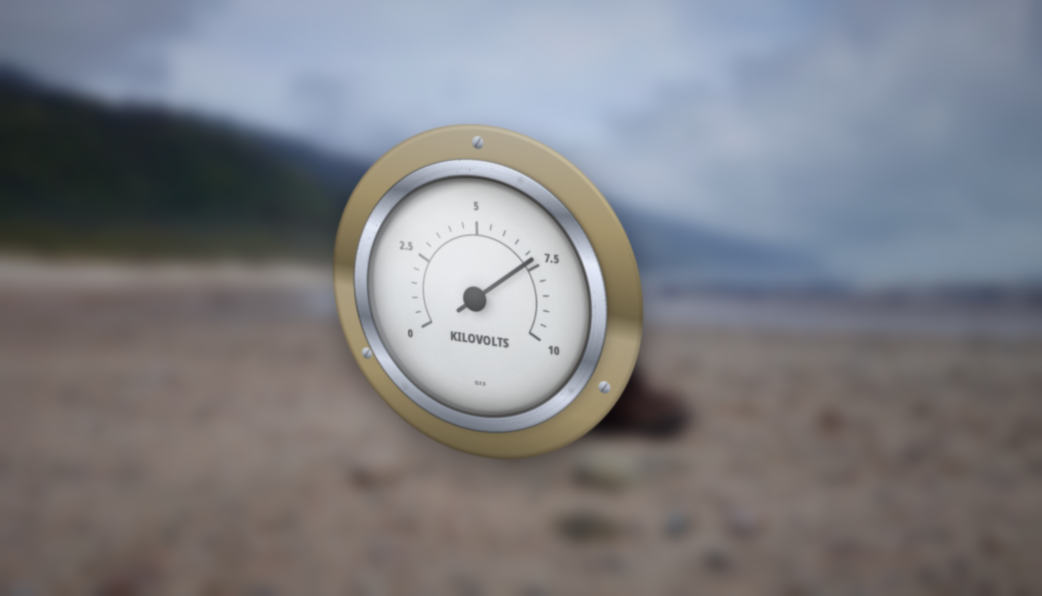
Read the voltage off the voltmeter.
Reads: 7.25 kV
